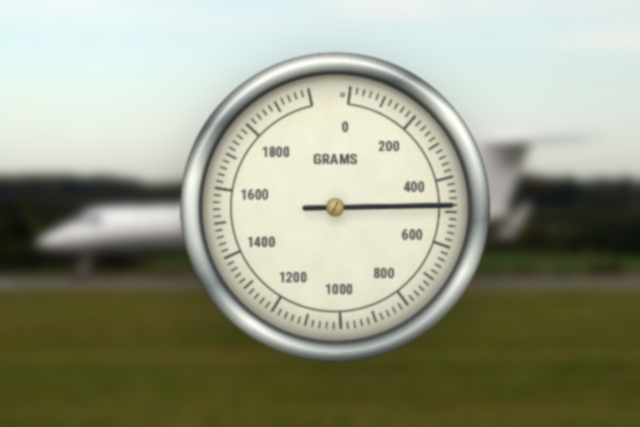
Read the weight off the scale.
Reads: 480 g
